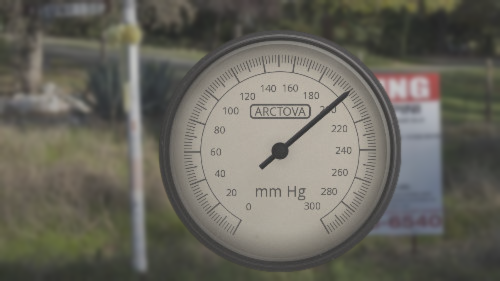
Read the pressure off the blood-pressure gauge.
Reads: 200 mmHg
